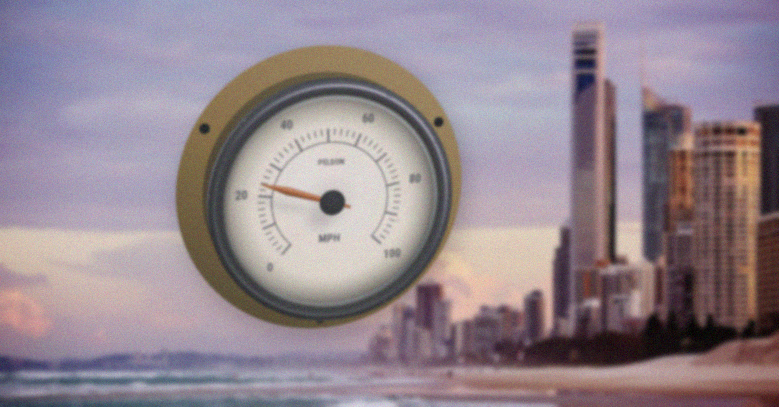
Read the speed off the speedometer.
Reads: 24 mph
